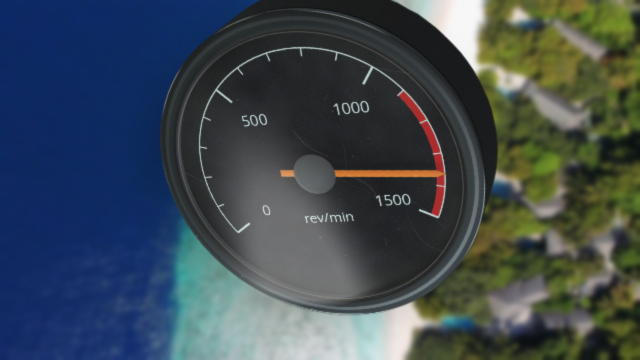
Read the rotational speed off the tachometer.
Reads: 1350 rpm
